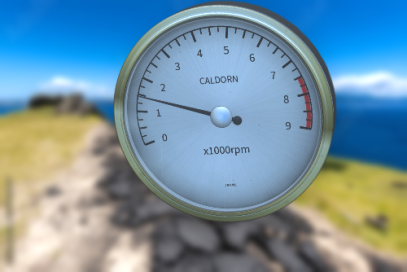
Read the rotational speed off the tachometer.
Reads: 1500 rpm
